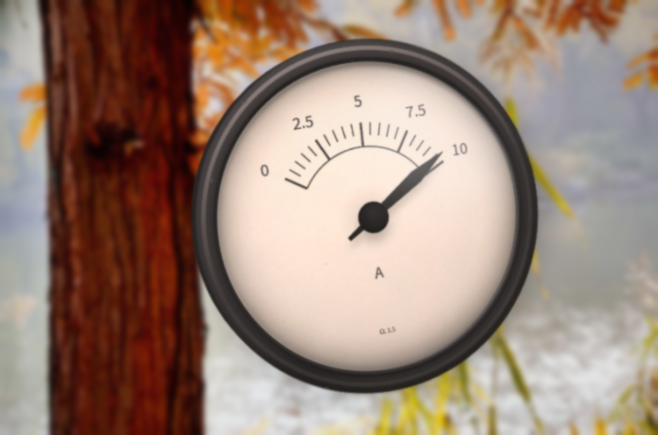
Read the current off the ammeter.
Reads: 9.5 A
